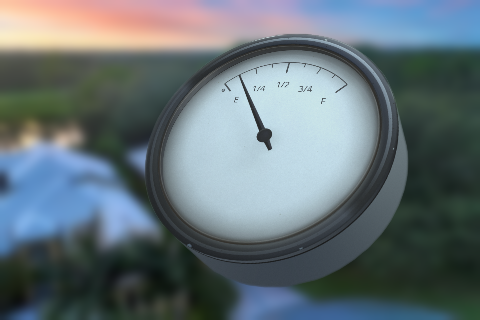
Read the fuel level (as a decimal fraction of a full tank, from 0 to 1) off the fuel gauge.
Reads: 0.125
